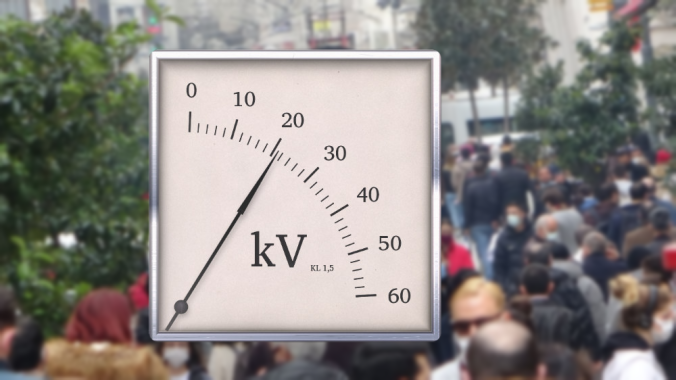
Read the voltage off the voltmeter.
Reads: 21 kV
